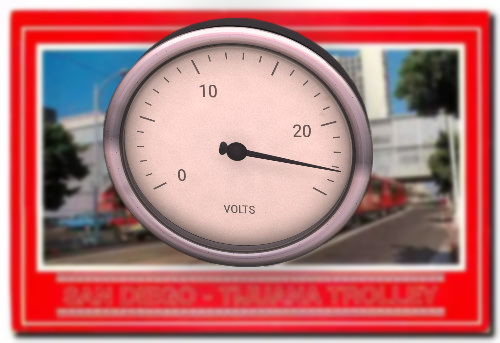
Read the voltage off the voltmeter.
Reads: 23 V
